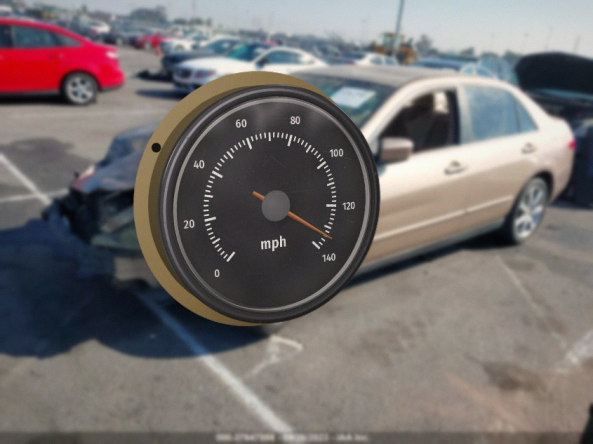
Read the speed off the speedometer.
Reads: 134 mph
